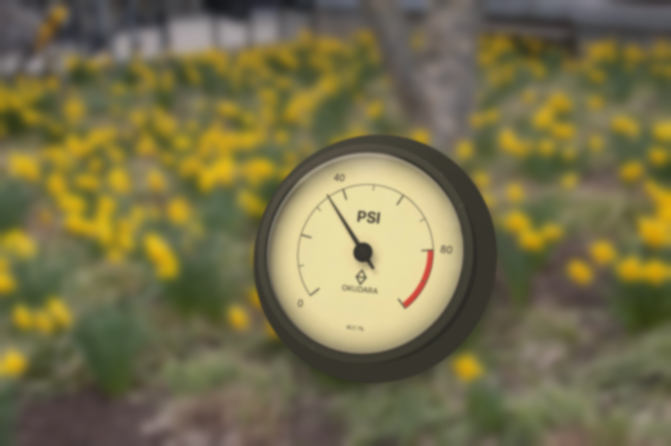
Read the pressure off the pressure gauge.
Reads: 35 psi
